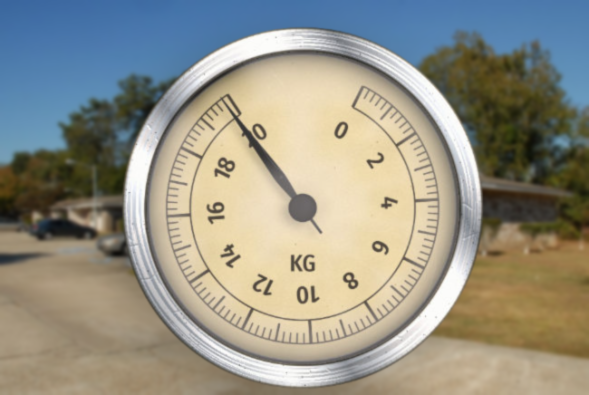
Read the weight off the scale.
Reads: 19.8 kg
